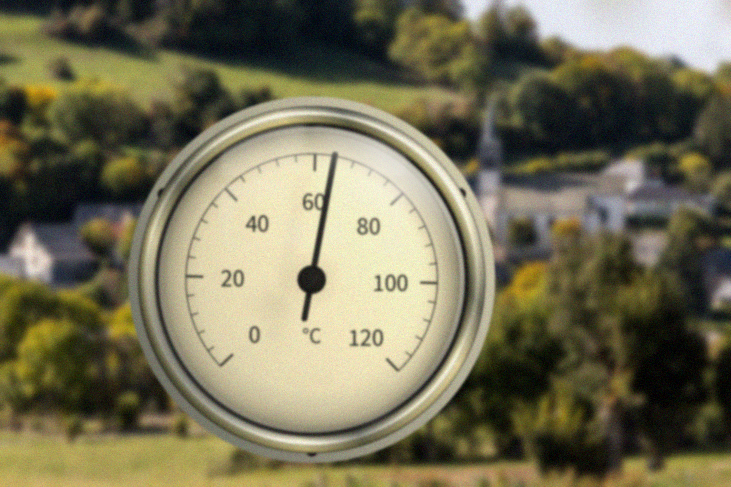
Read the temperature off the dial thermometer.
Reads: 64 °C
